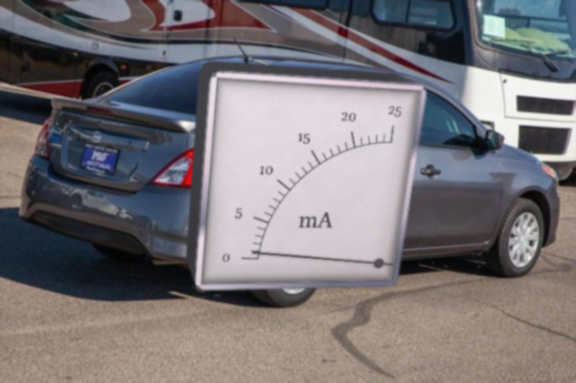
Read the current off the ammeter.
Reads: 1 mA
